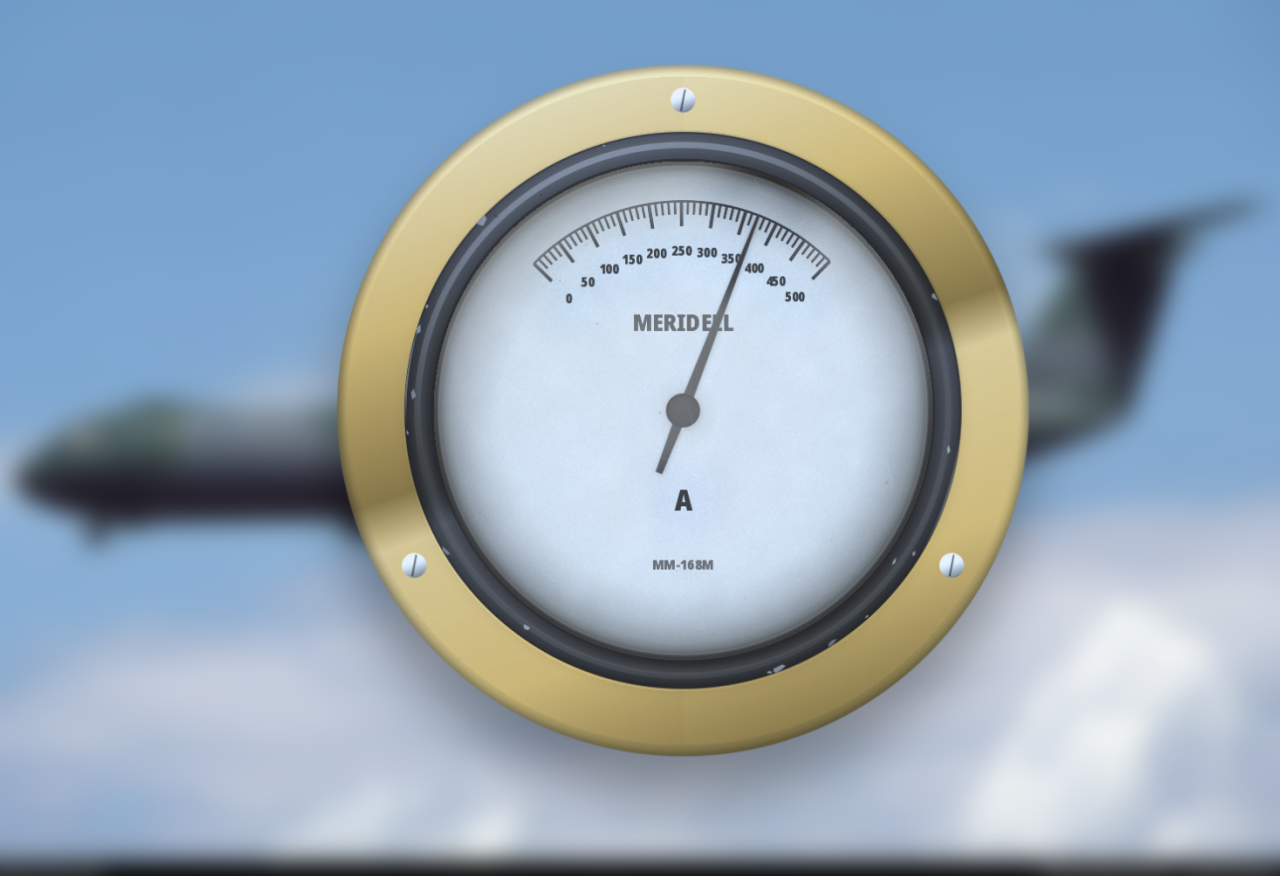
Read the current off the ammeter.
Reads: 370 A
